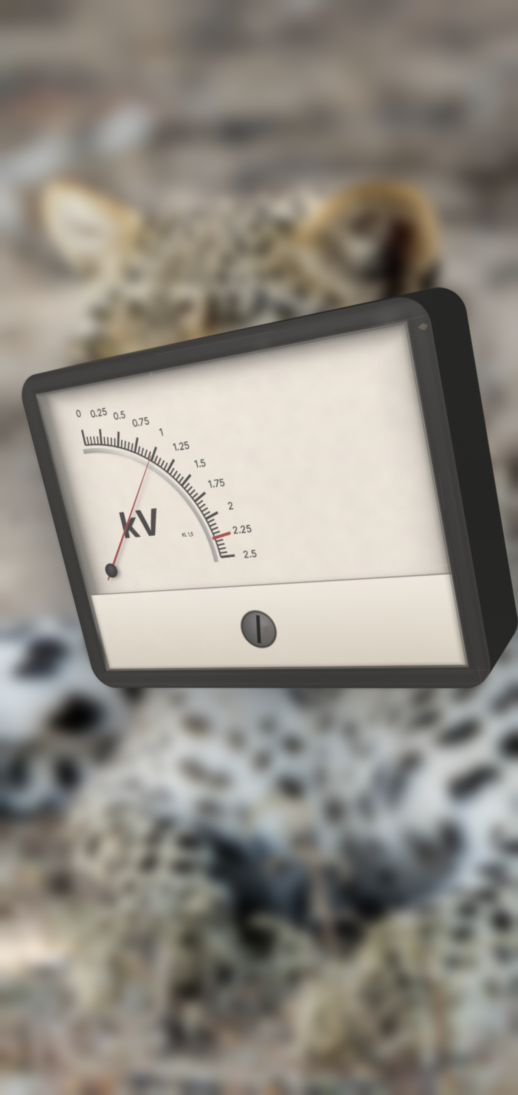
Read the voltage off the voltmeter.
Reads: 1 kV
